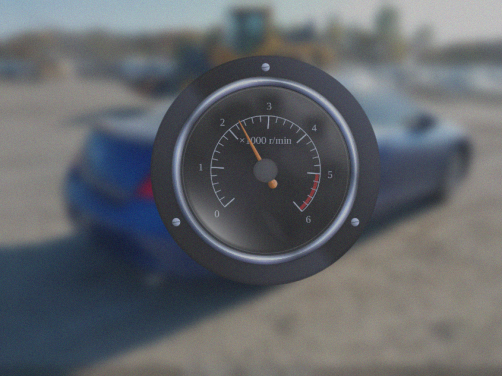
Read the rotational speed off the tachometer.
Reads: 2300 rpm
